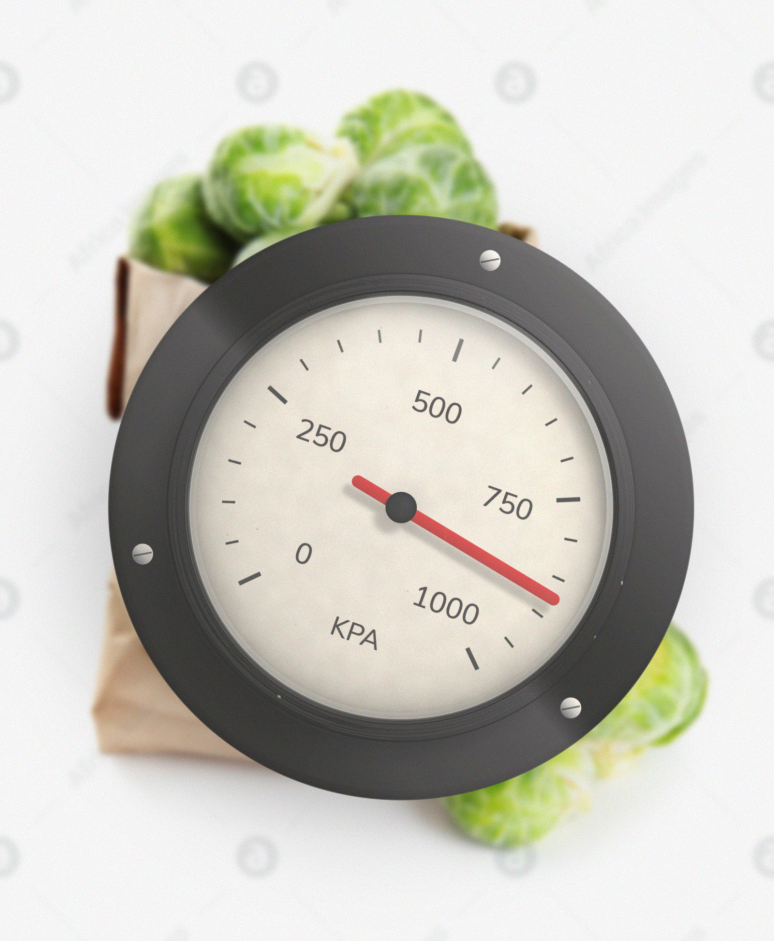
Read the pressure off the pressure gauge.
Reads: 875 kPa
